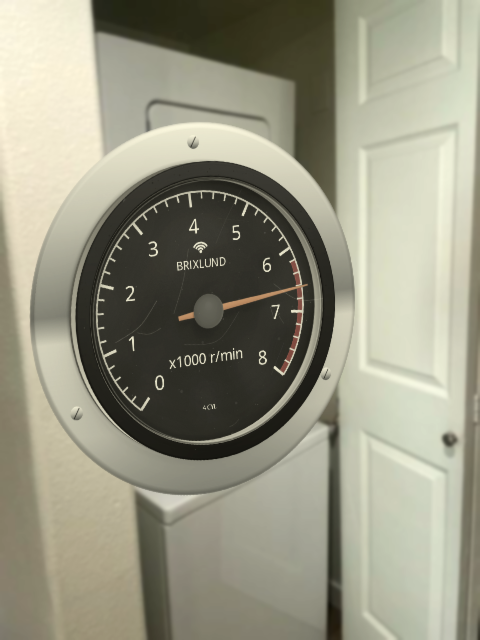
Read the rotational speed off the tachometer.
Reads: 6600 rpm
